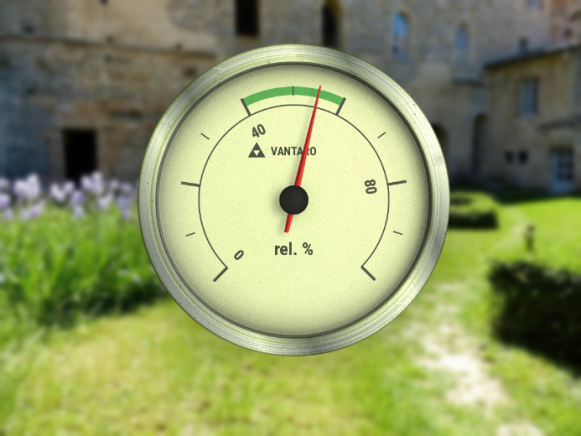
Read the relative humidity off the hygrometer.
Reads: 55 %
